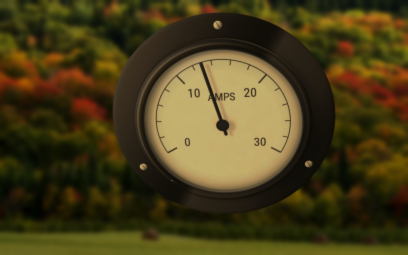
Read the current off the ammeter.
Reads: 13 A
